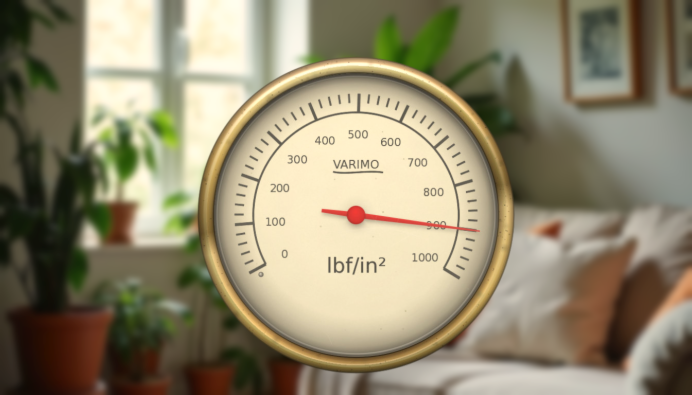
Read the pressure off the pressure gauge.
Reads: 900 psi
